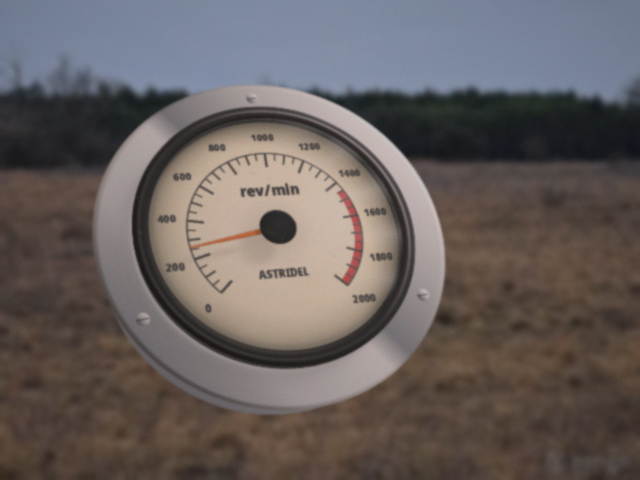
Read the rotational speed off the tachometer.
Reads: 250 rpm
